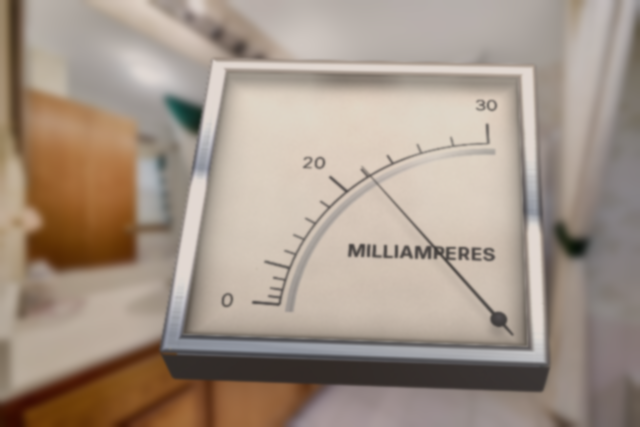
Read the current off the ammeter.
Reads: 22 mA
